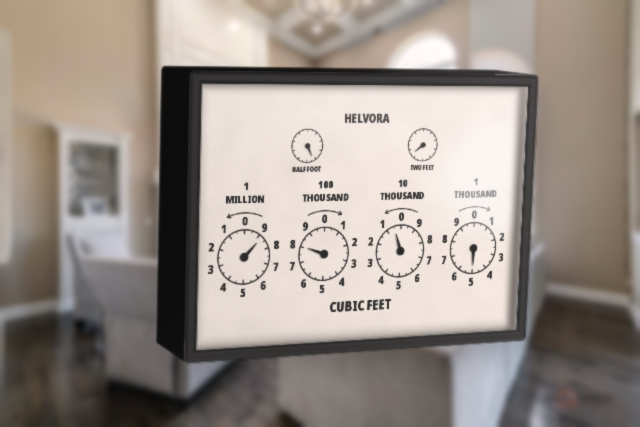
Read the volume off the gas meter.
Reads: 880500 ft³
